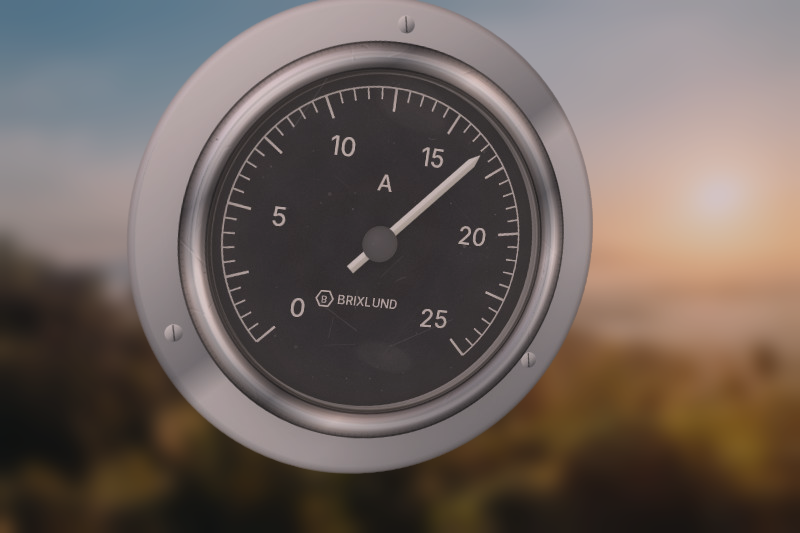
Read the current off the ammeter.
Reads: 16.5 A
